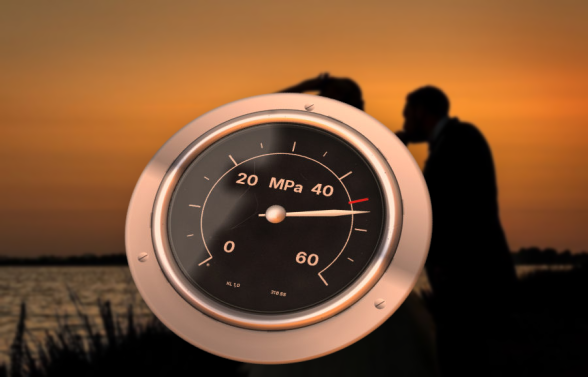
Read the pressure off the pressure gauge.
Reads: 47.5 MPa
